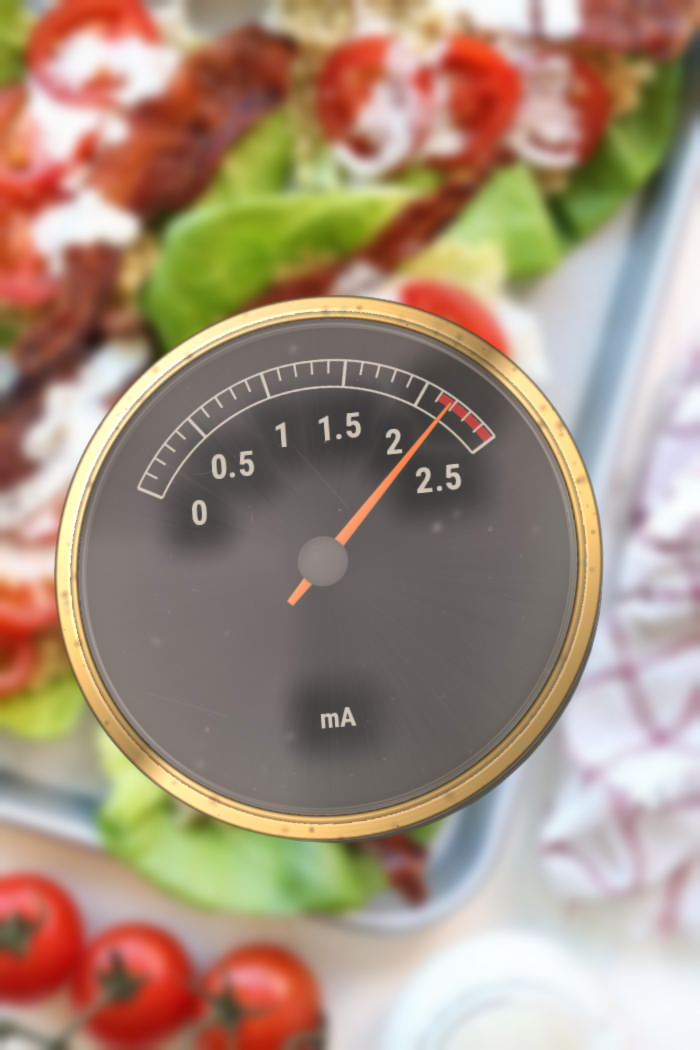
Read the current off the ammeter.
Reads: 2.2 mA
